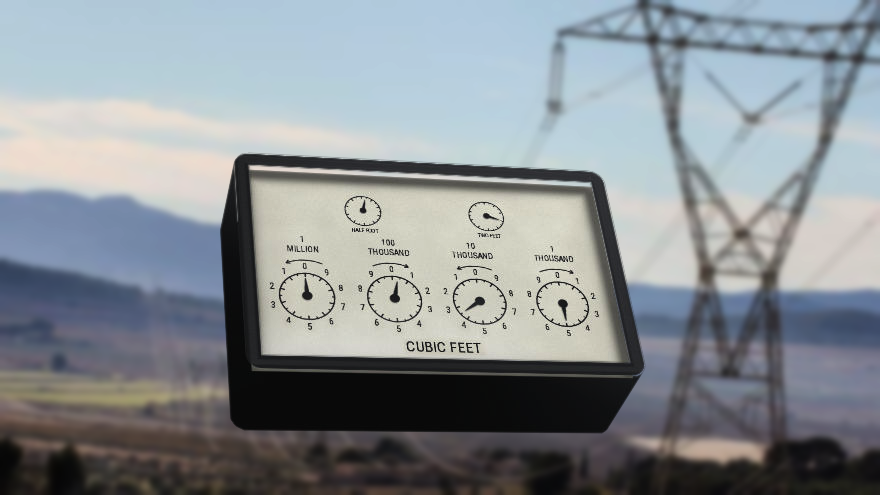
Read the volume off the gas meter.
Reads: 3500 ft³
